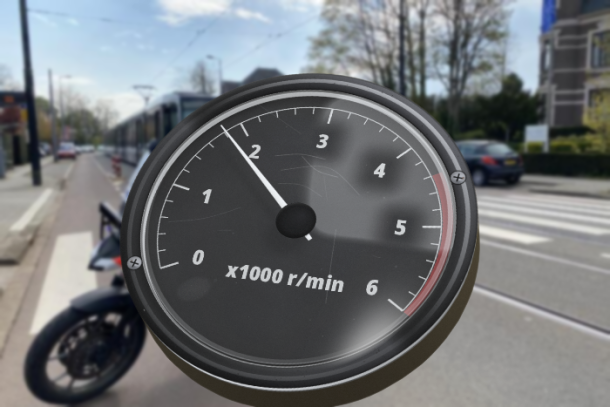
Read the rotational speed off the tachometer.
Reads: 1800 rpm
